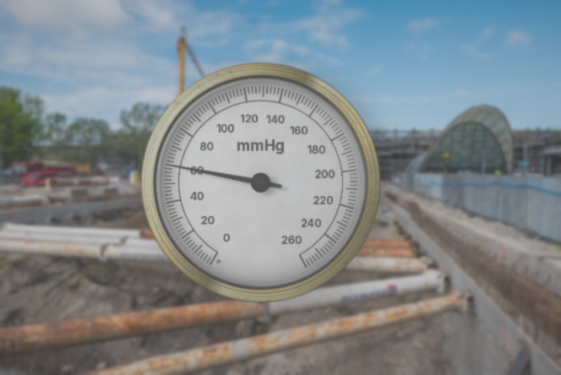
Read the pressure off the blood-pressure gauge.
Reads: 60 mmHg
